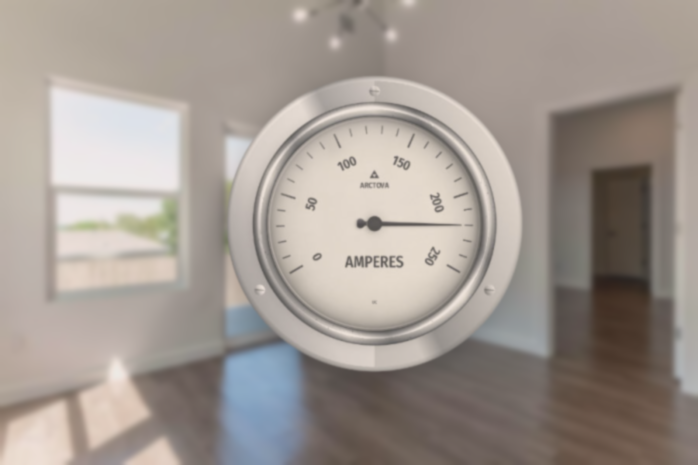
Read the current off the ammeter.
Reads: 220 A
